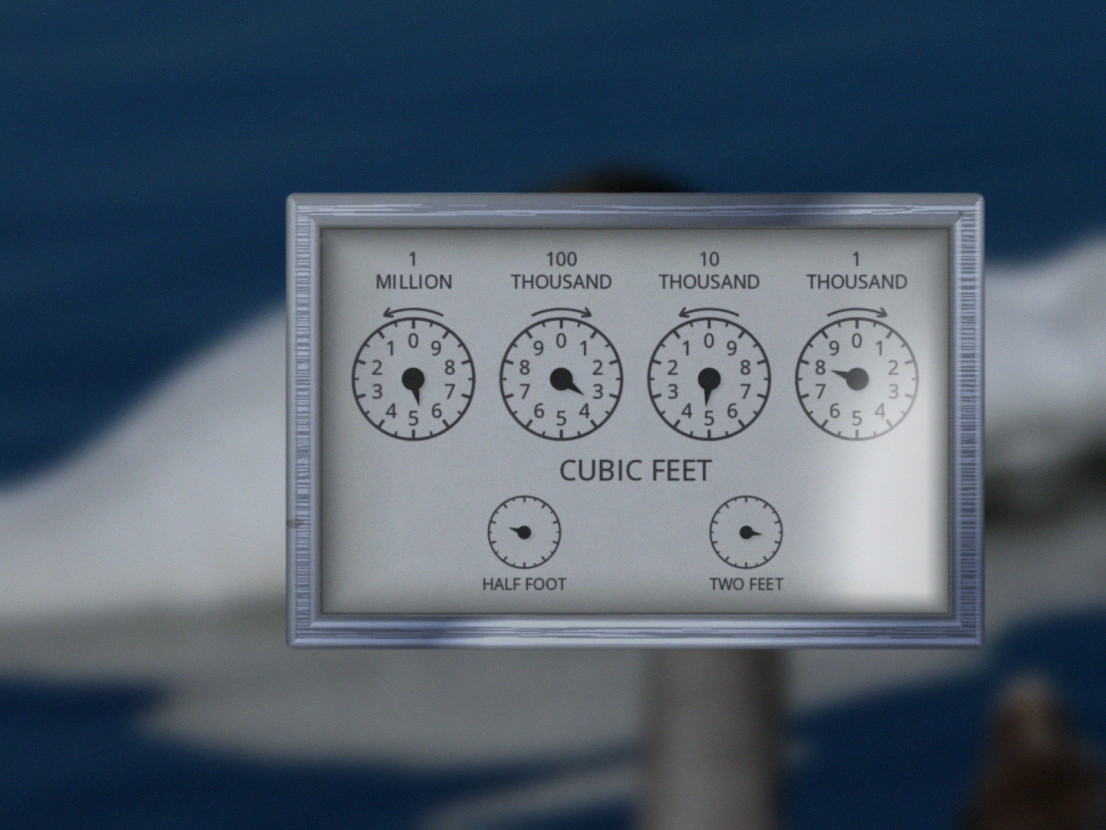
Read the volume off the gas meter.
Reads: 534800 ft³
